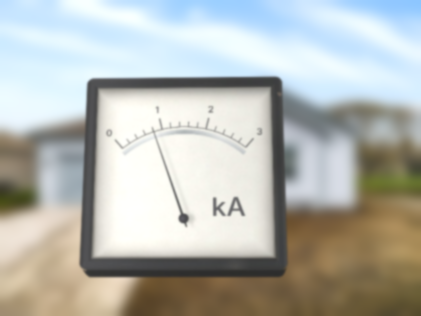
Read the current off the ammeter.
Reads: 0.8 kA
